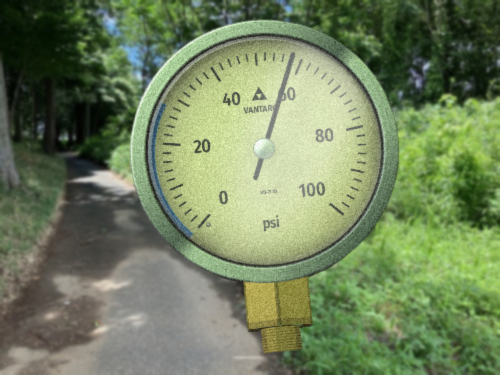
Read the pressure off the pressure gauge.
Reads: 58 psi
